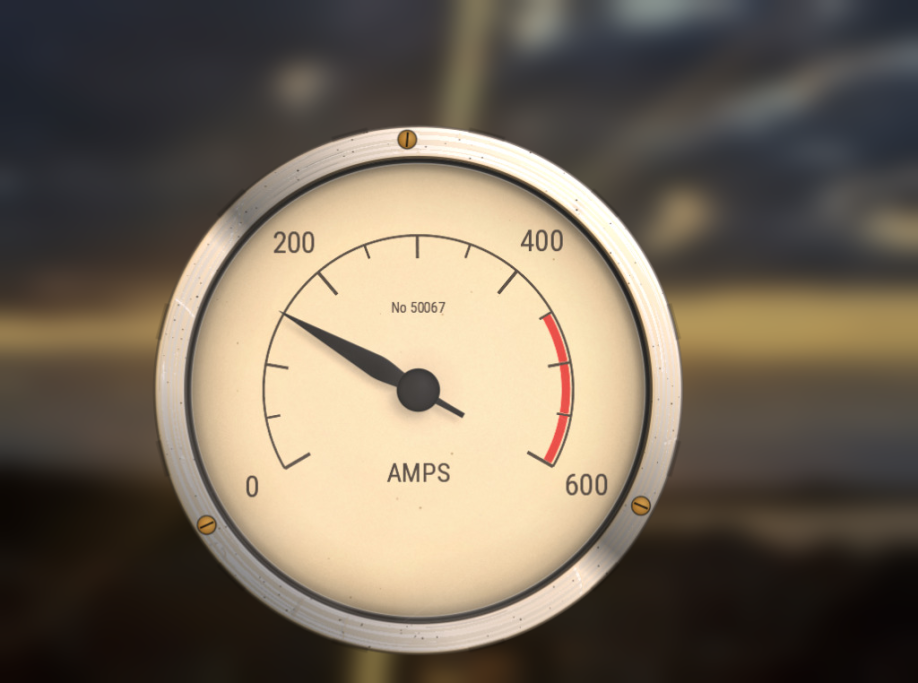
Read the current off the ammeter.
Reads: 150 A
